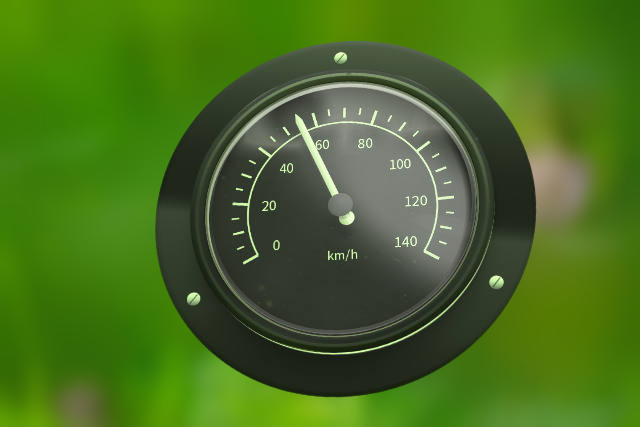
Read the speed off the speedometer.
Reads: 55 km/h
